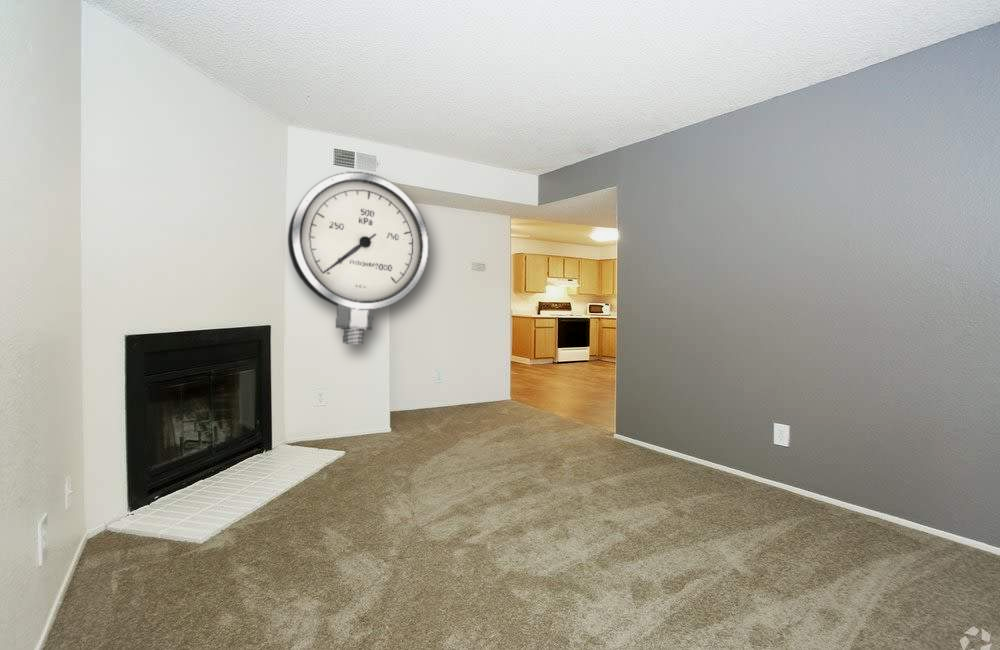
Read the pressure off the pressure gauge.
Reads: 0 kPa
